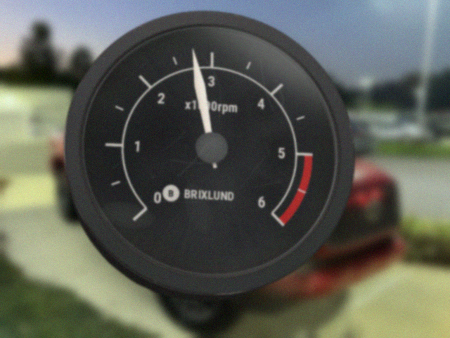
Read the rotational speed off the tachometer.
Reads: 2750 rpm
